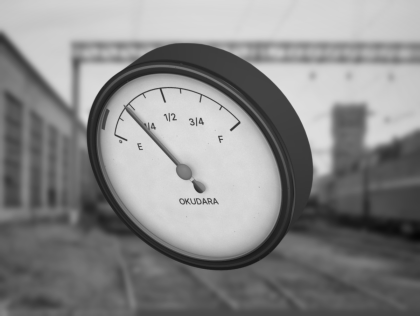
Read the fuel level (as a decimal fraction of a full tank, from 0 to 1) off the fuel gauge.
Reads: 0.25
